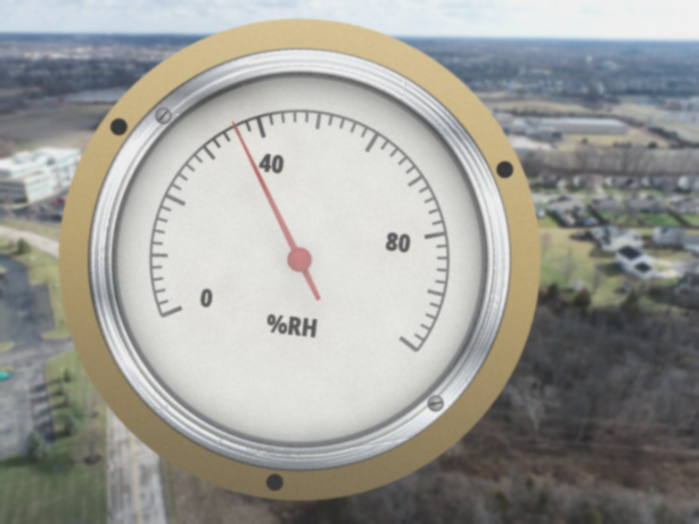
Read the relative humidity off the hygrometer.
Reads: 36 %
